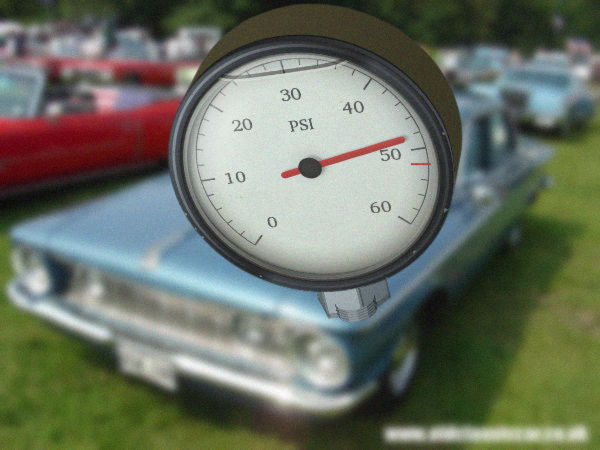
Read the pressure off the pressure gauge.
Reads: 48 psi
